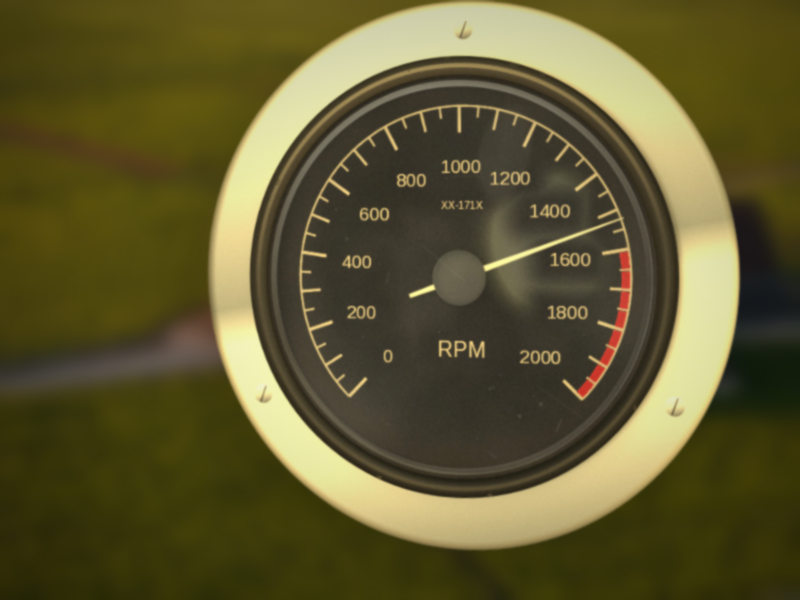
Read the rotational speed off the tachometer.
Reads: 1525 rpm
